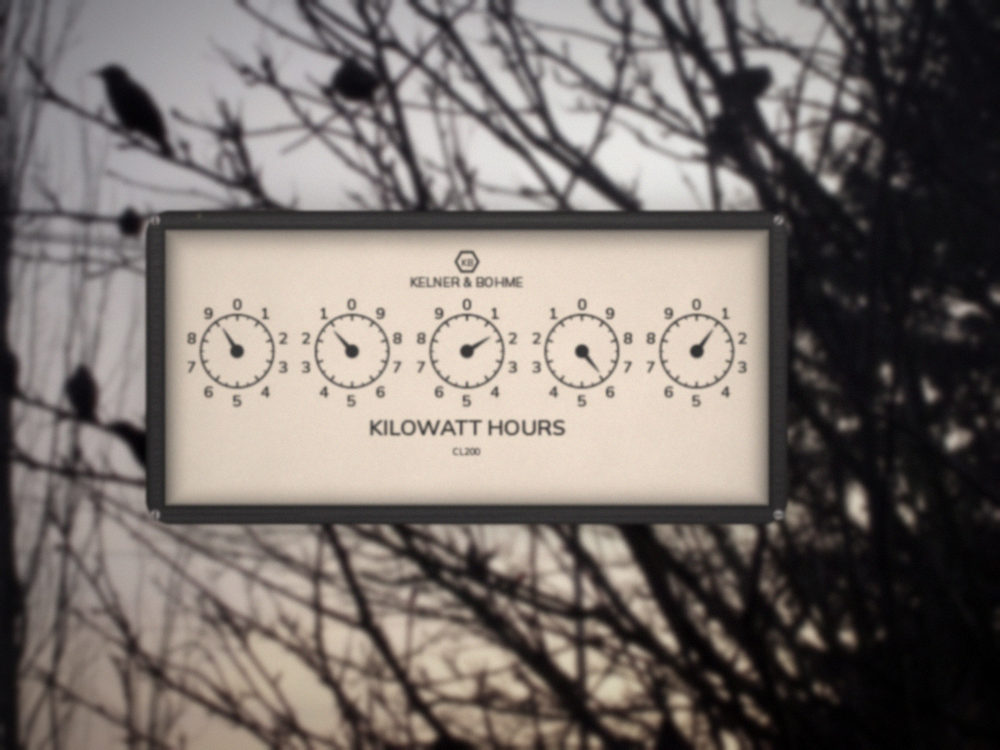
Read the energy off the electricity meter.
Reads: 91161 kWh
